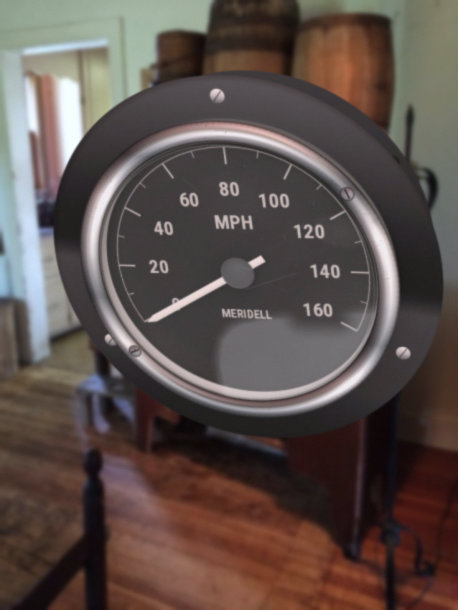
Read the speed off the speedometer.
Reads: 0 mph
